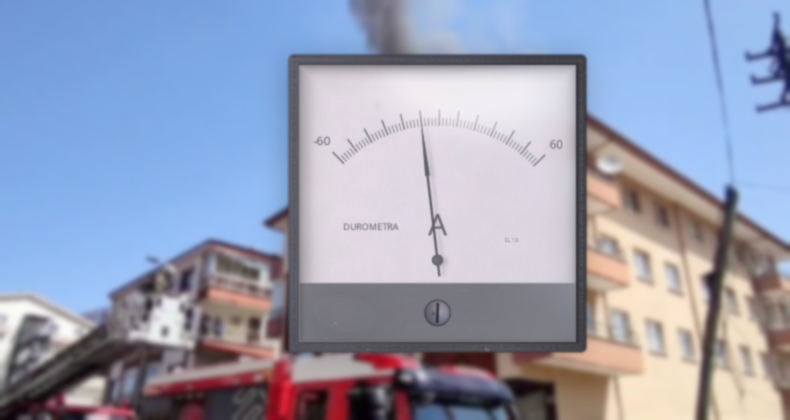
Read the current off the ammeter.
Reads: -10 A
